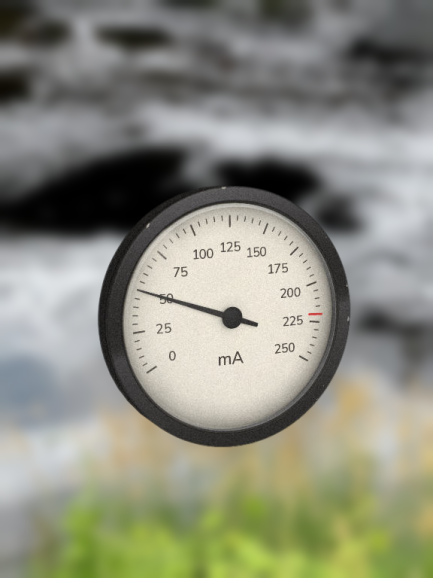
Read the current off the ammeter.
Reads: 50 mA
